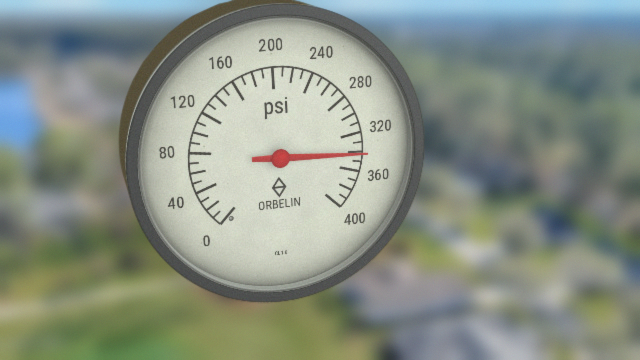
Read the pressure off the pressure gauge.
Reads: 340 psi
